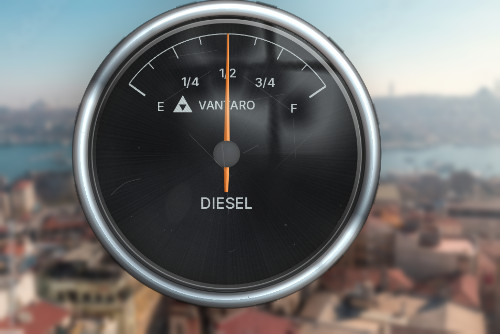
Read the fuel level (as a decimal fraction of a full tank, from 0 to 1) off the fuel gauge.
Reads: 0.5
